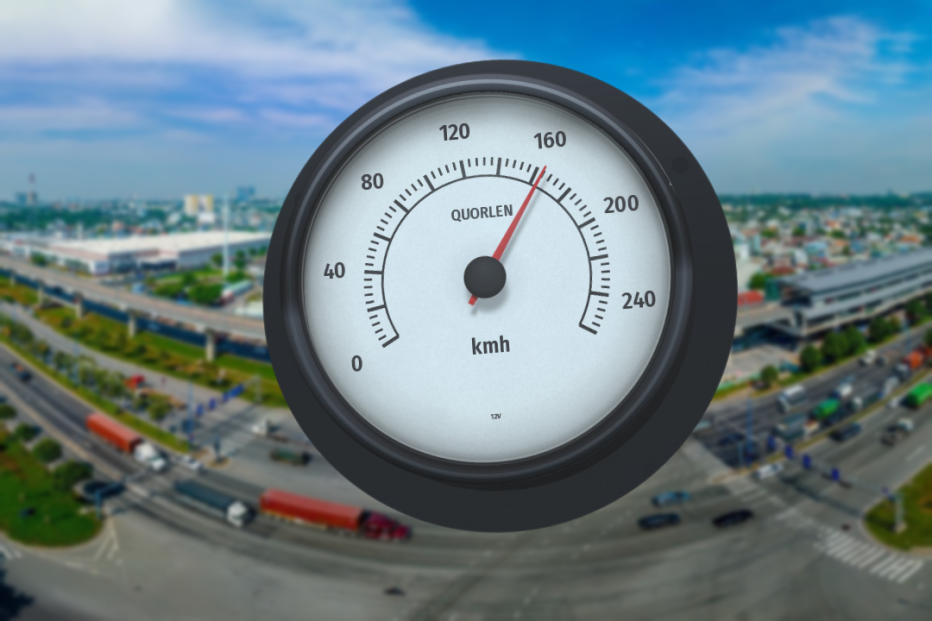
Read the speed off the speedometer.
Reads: 164 km/h
